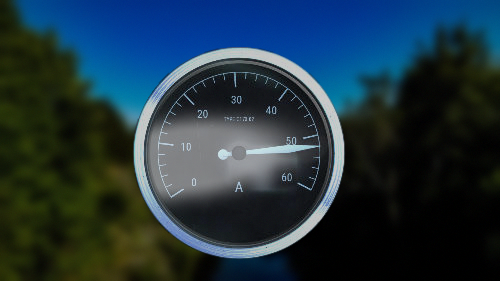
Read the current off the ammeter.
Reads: 52 A
